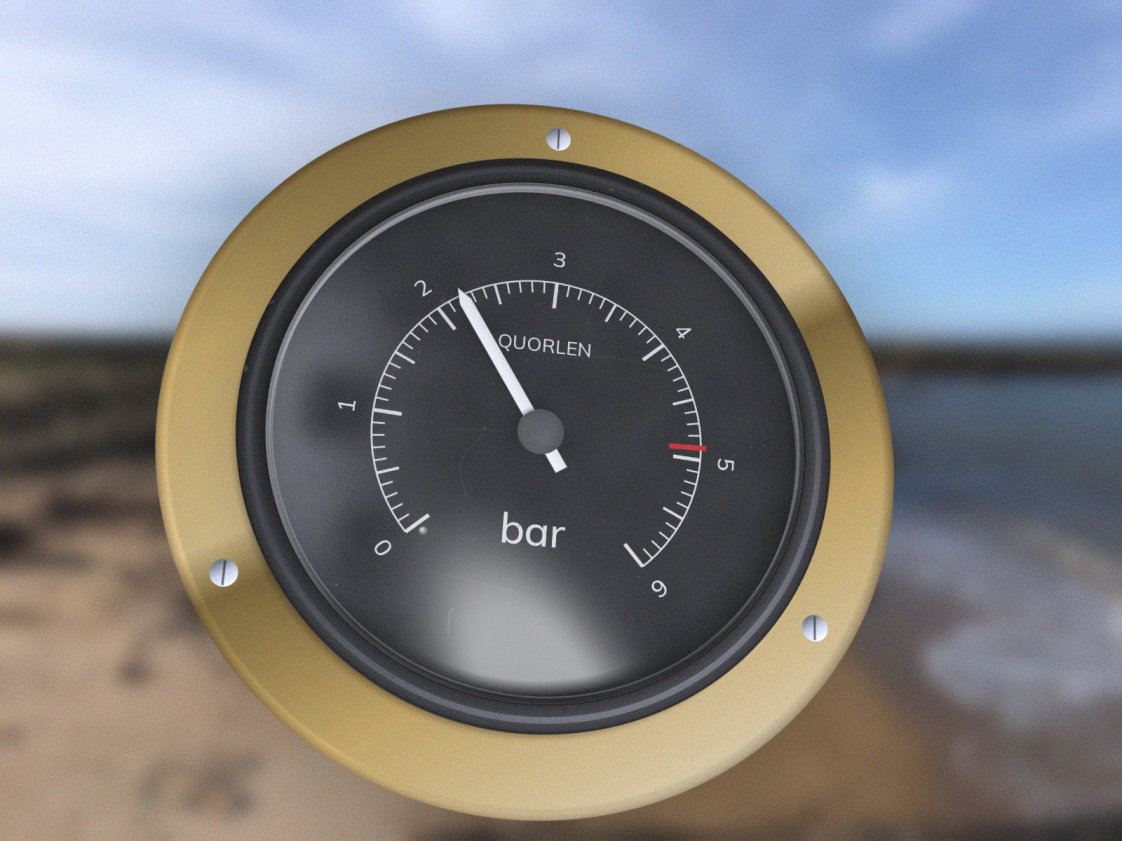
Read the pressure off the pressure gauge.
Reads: 2.2 bar
